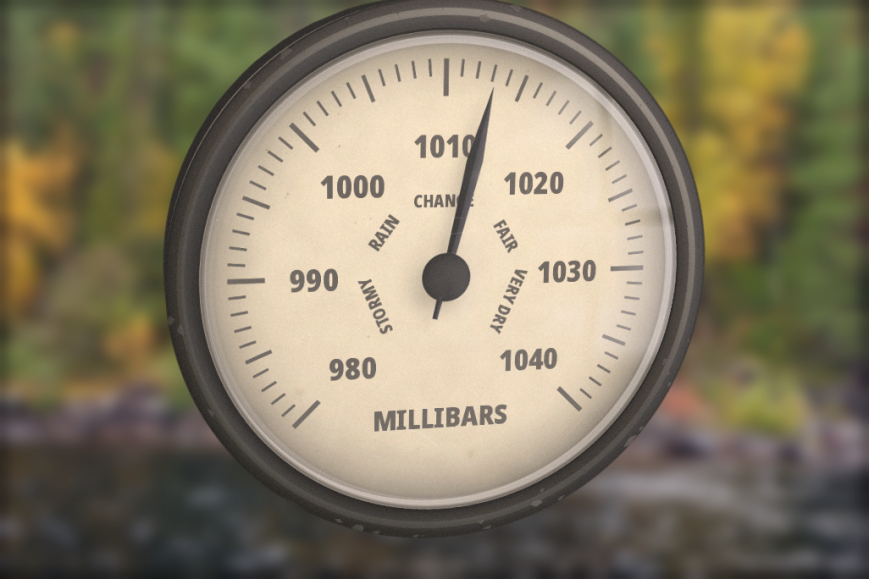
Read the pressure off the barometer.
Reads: 1013 mbar
